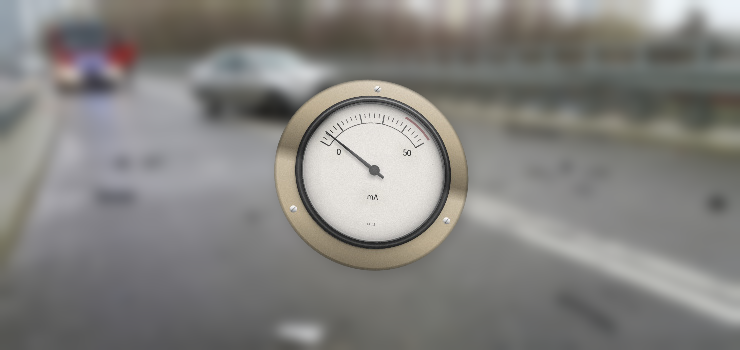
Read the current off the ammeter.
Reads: 4 mA
